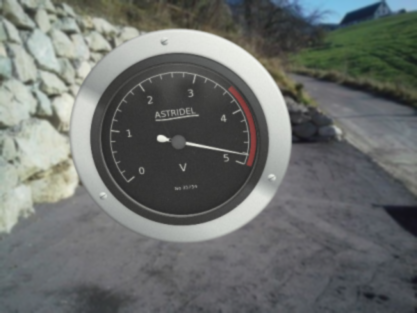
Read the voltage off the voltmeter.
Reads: 4.8 V
